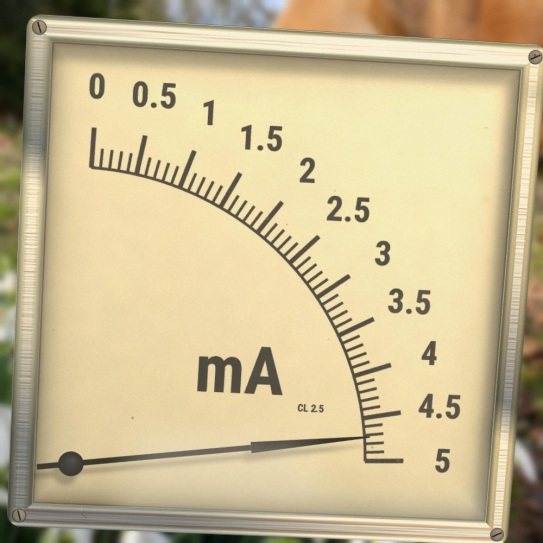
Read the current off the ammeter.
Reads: 4.7 mA
